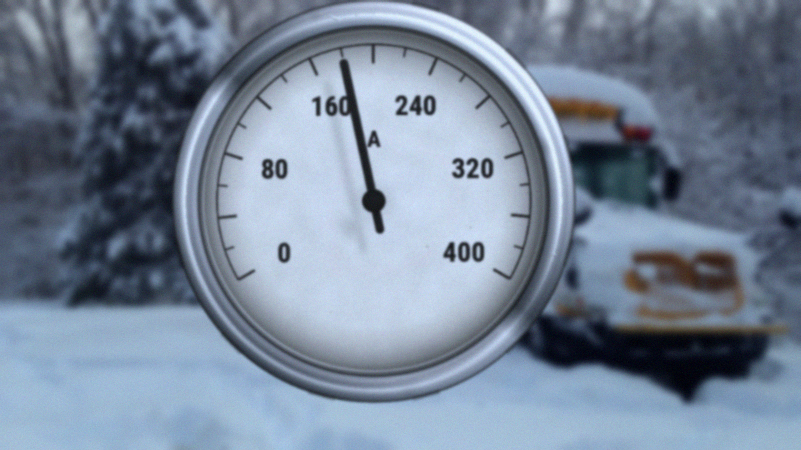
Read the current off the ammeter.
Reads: 180 A
